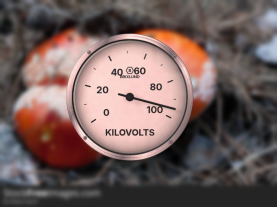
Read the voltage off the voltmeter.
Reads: 95 kV
